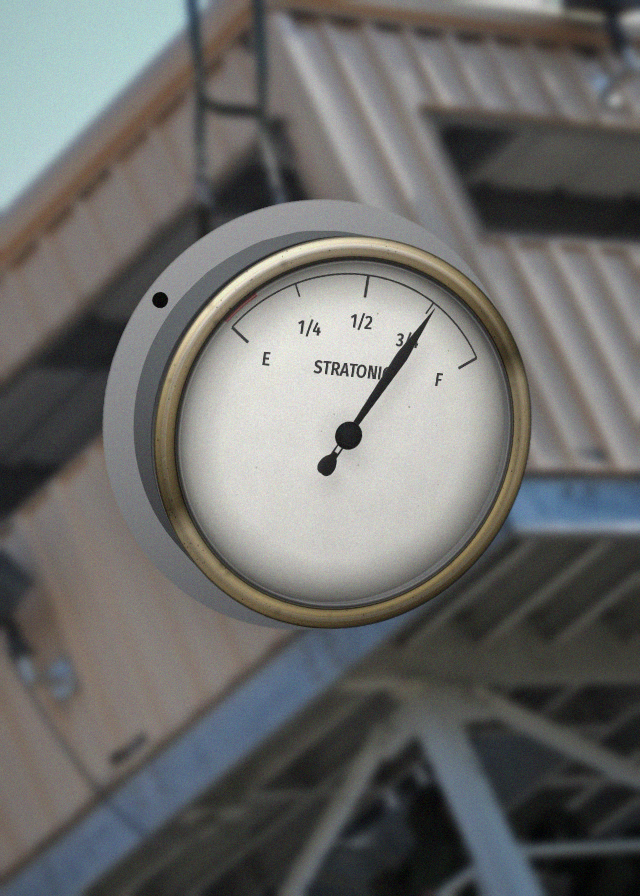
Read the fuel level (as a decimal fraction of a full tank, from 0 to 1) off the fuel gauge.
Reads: 0.75
